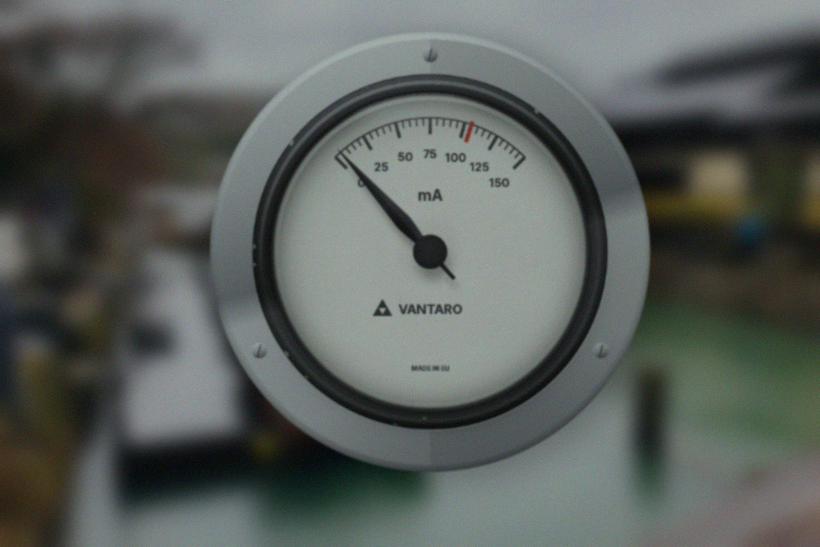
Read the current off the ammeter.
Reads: 5 mA
